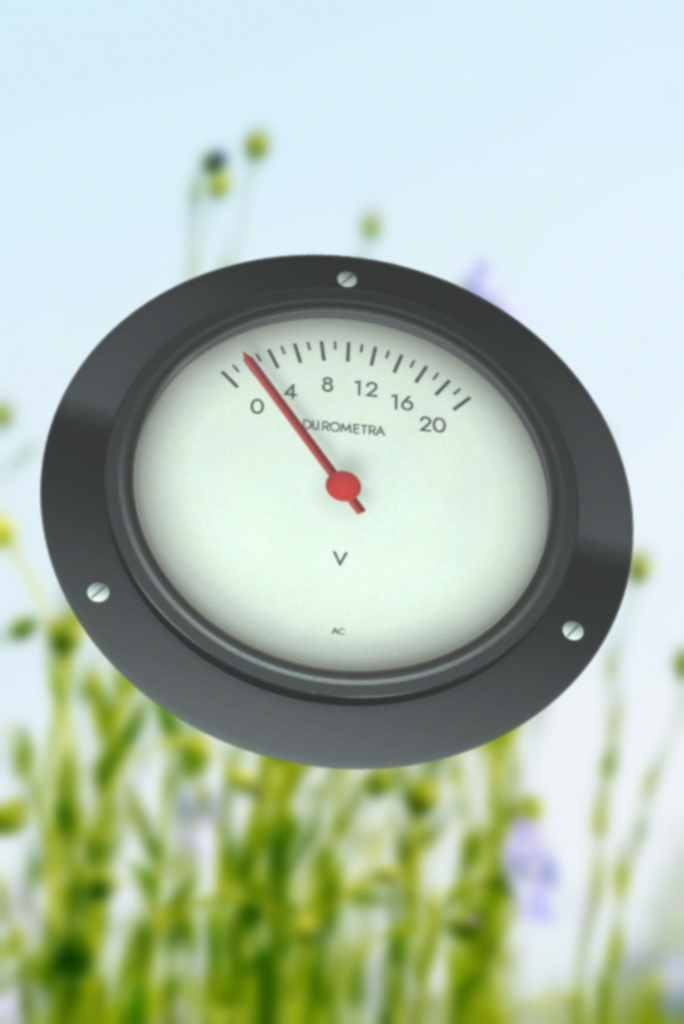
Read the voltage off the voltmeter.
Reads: 2 V
